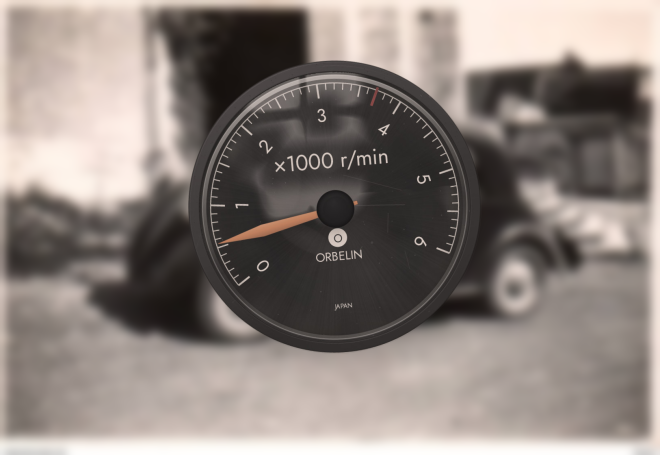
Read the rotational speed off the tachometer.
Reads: 550 rpm
